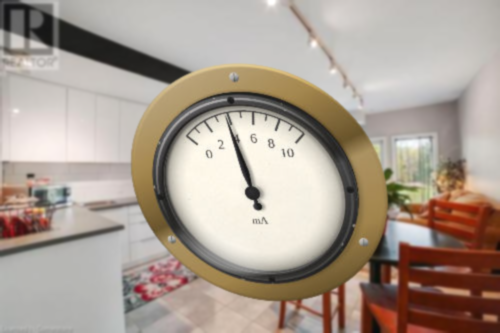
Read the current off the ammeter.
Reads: 4 mA
